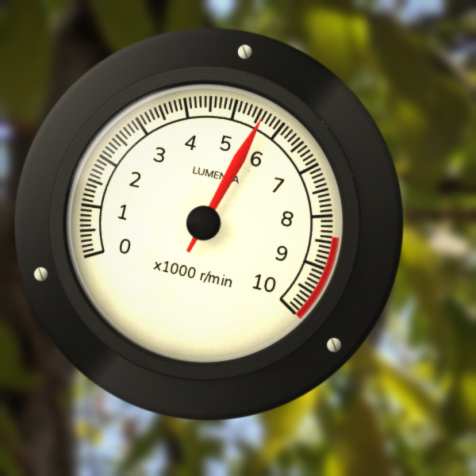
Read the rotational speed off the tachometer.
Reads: 5600 rpm
